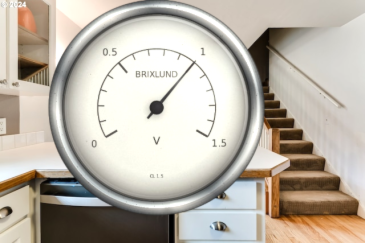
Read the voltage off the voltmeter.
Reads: 1 V
